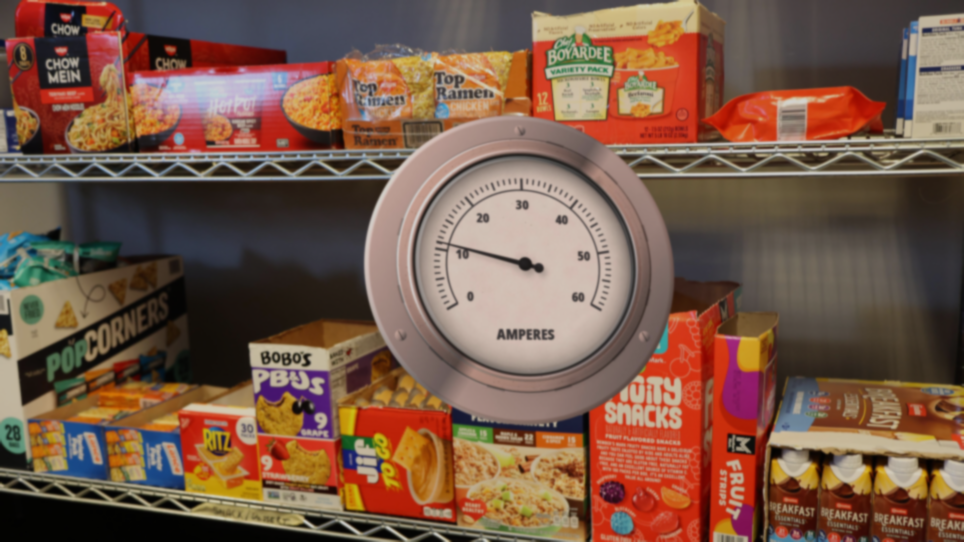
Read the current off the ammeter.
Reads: 11 A
